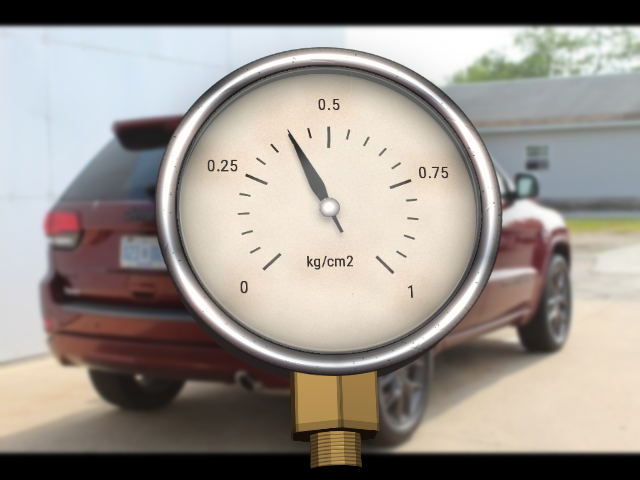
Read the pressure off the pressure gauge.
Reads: 0.4 kg/cm²
